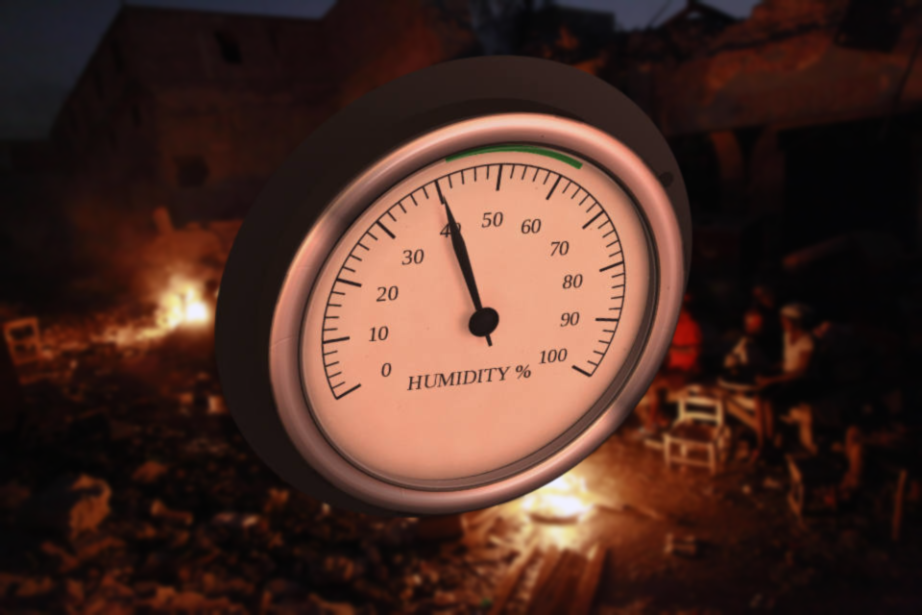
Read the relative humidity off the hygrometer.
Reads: 40 %
